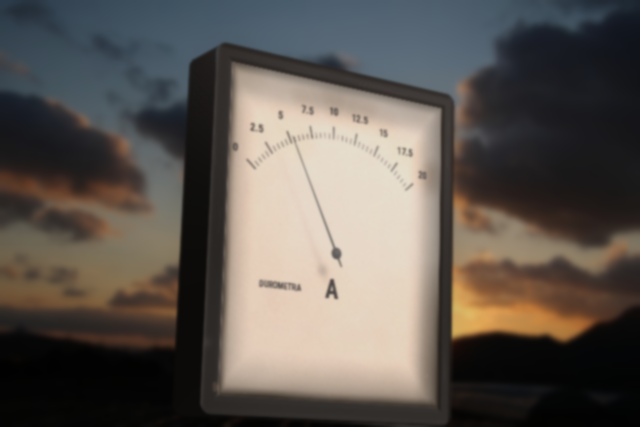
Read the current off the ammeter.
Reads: 5 A
